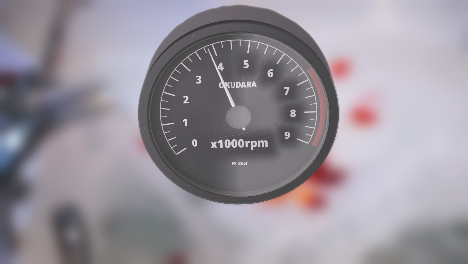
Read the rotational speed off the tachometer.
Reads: 3875 rpm
